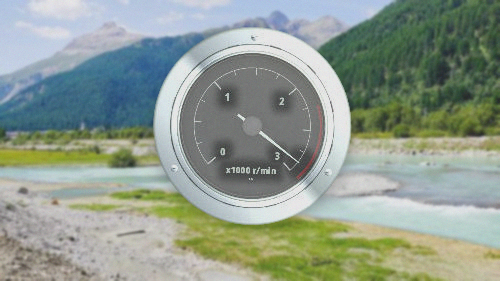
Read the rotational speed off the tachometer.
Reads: 2875 rpm
